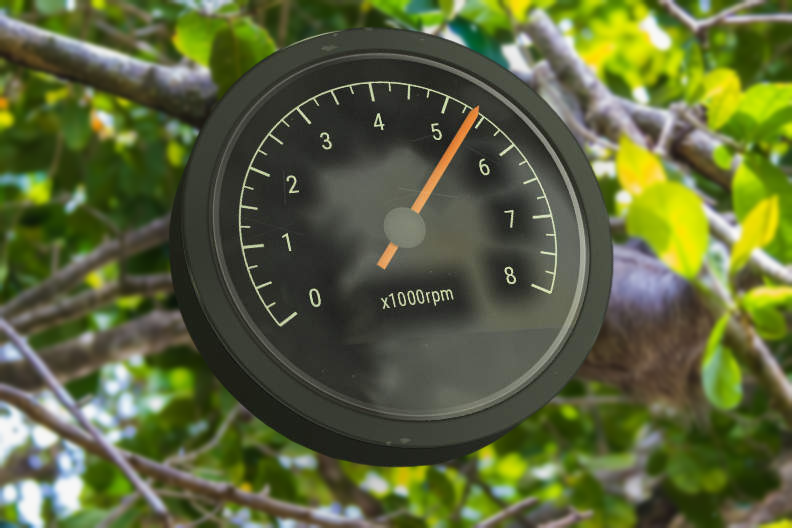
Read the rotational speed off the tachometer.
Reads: 5375 rpm
